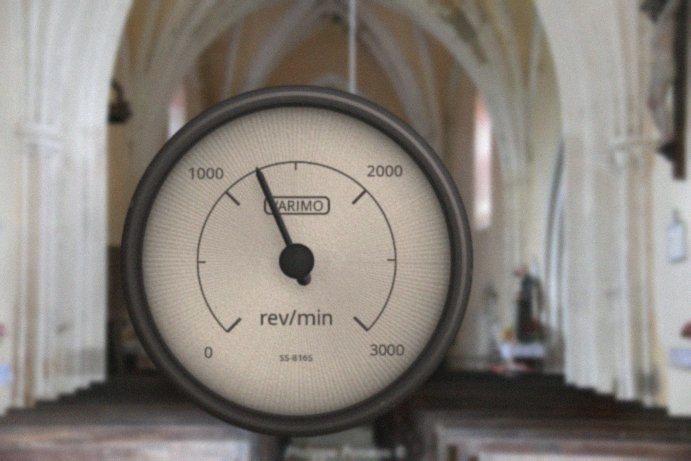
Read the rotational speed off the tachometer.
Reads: 1250 rpm
